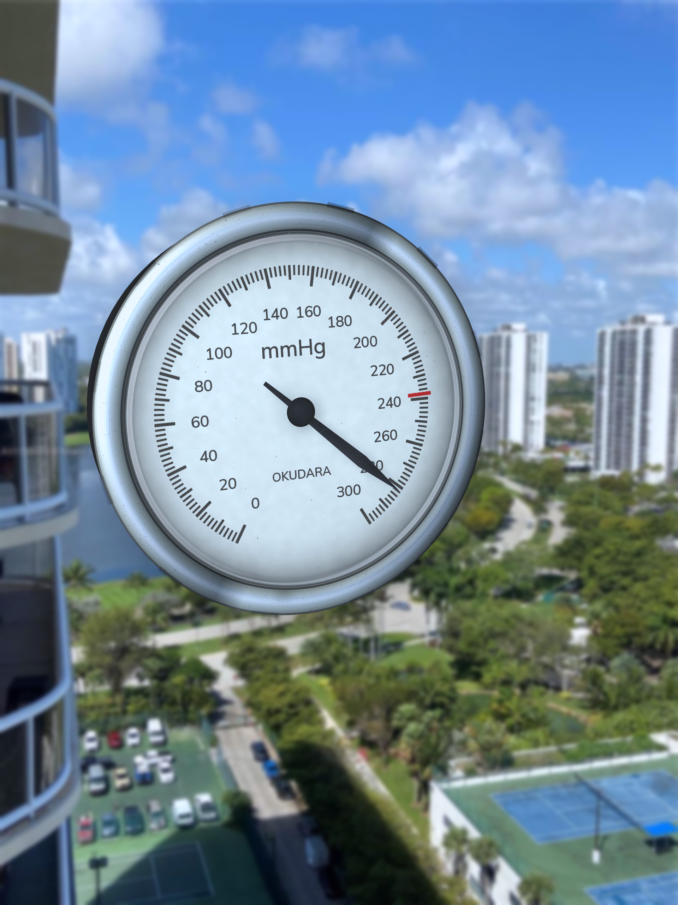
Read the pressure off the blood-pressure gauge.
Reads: 282 mmHg
